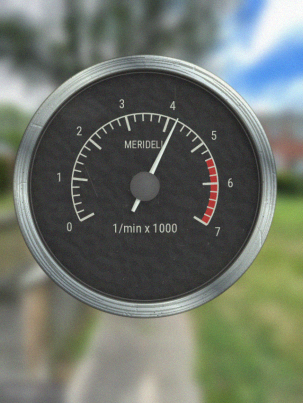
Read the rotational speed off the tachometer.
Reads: 4200 rpm
